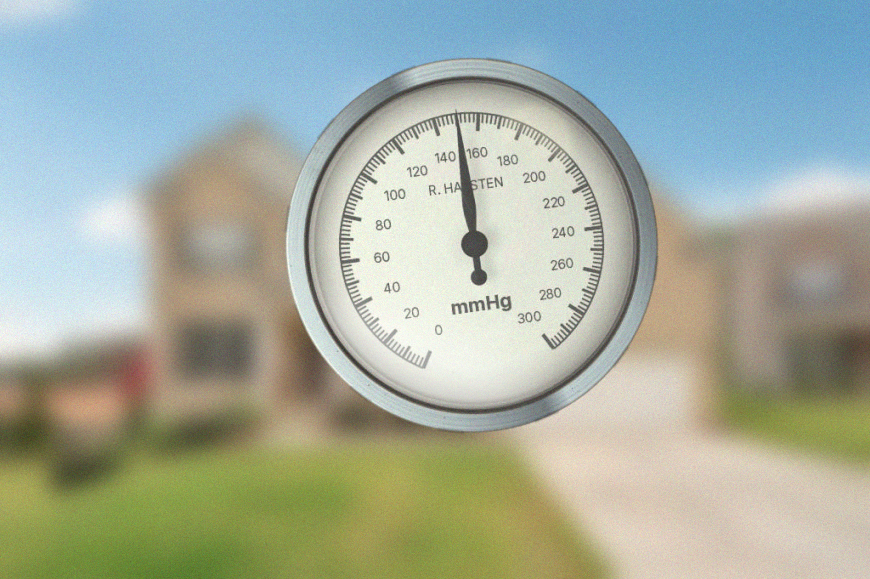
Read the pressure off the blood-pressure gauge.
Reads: 150 mmHg
